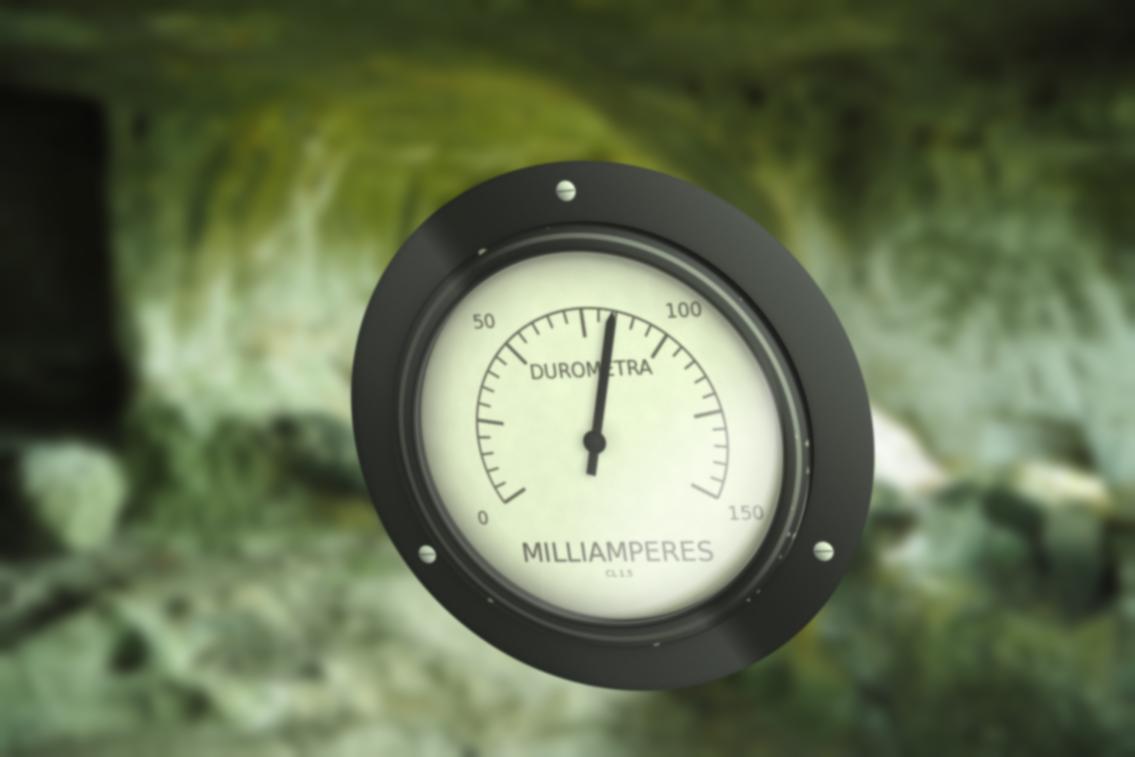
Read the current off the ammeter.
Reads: 85 mA
